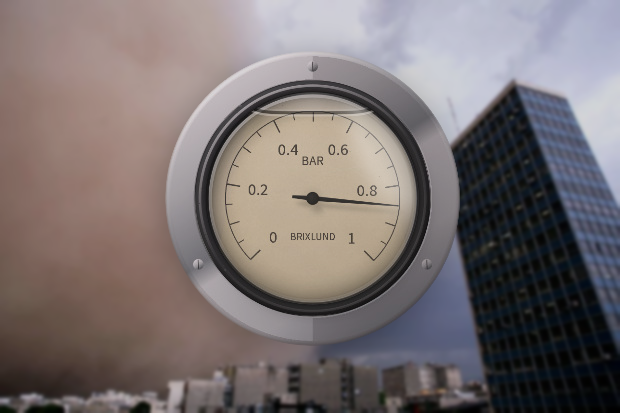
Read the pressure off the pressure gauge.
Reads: 0.85 bar
